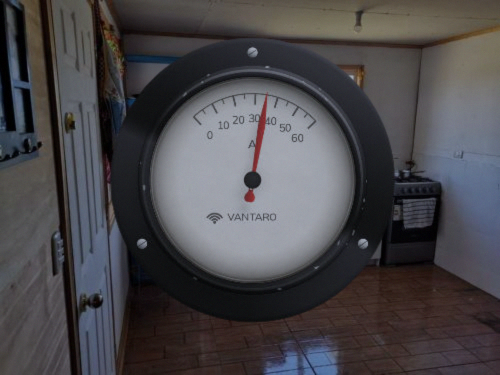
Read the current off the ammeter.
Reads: 35 A
